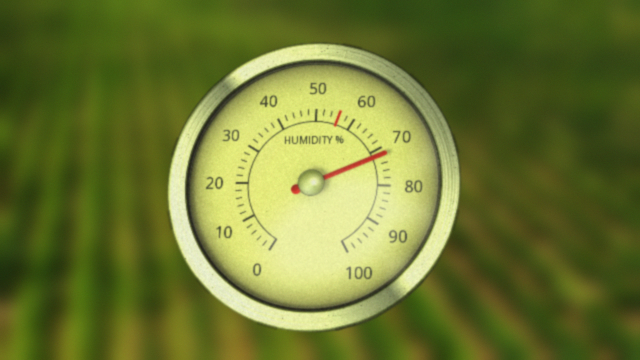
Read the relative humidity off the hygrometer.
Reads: 72 %
